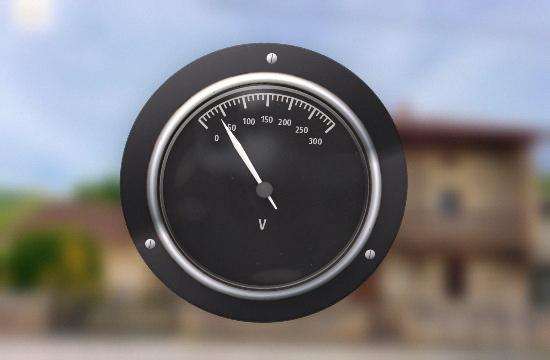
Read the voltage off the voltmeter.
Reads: 40 V
